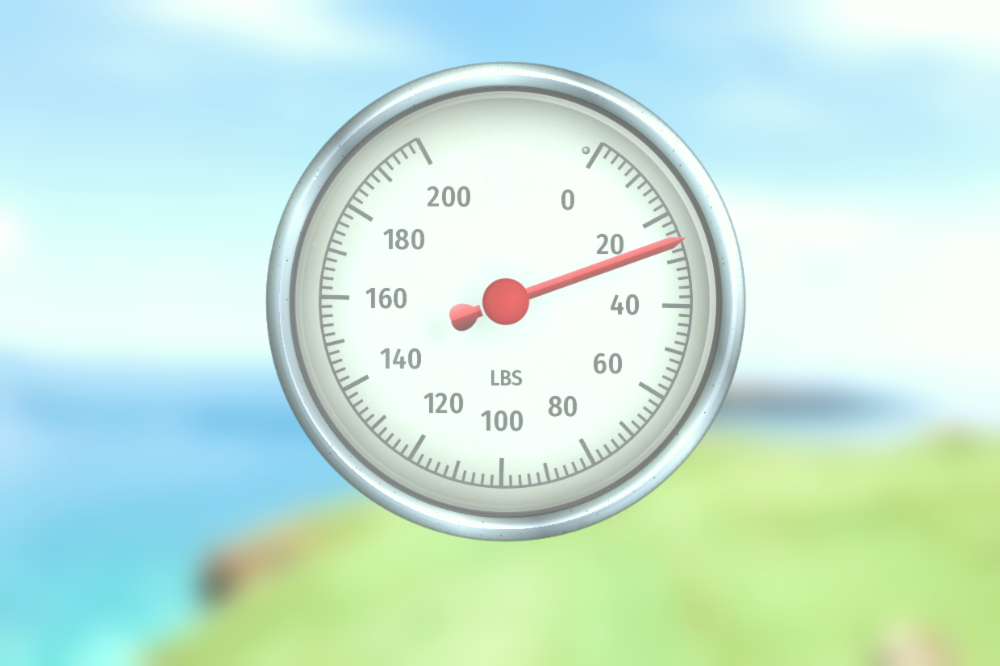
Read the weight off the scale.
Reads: 26 lb
